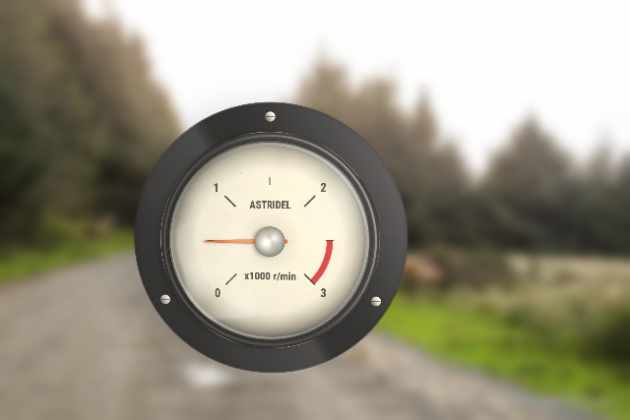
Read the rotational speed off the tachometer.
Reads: 500 rpm
